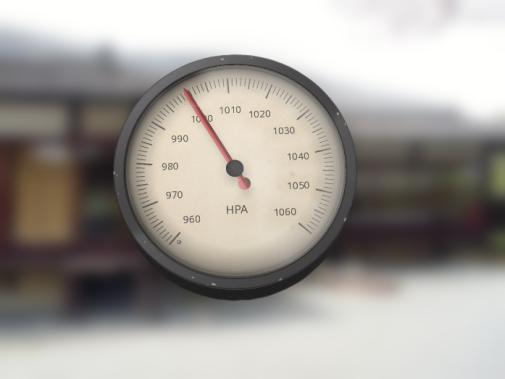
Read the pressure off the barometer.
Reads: 1000 hPa
